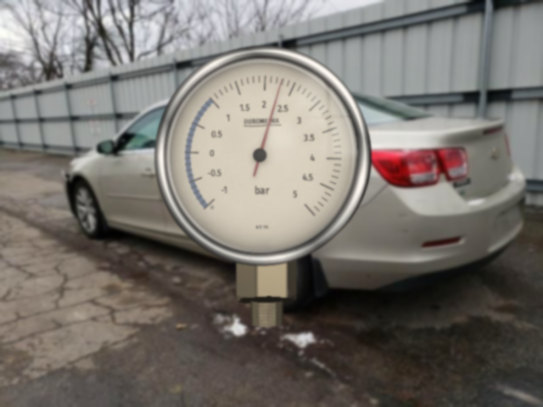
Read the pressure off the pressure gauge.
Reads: 2.3 bar
